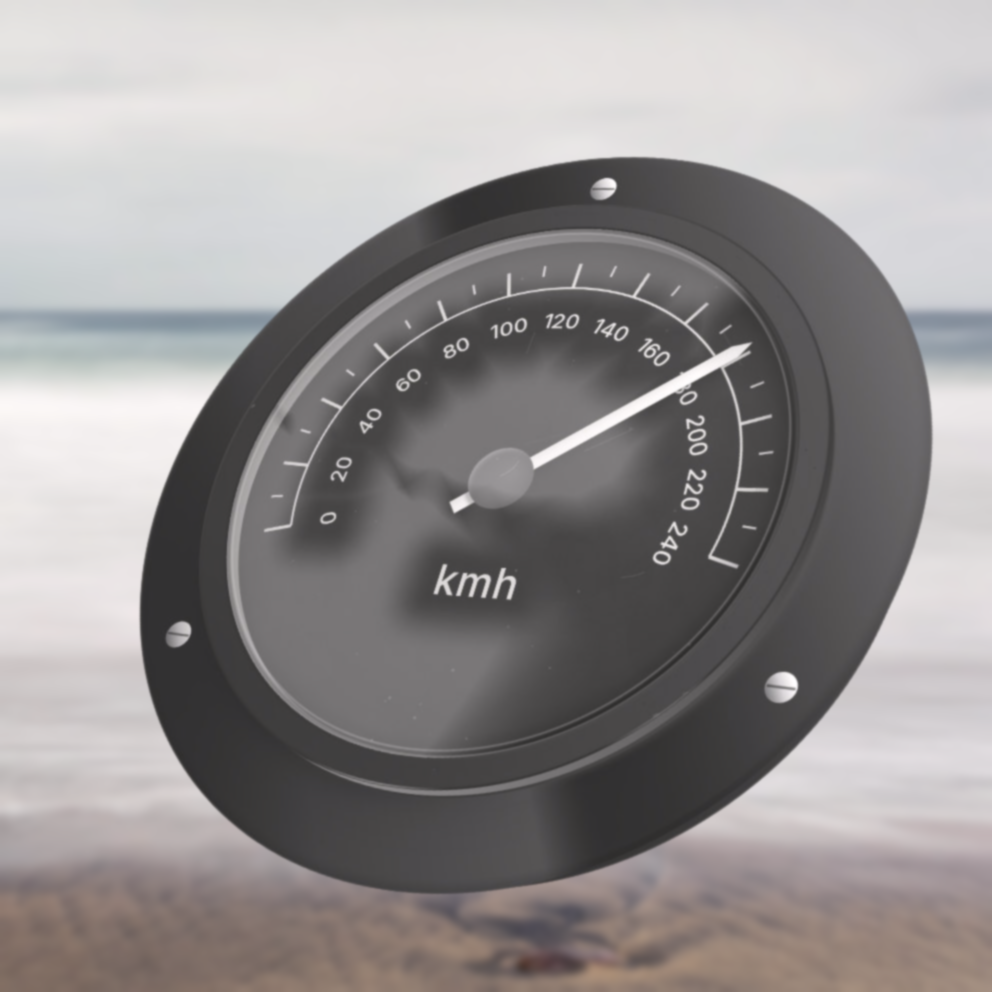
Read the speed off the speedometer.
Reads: 180 km/h
